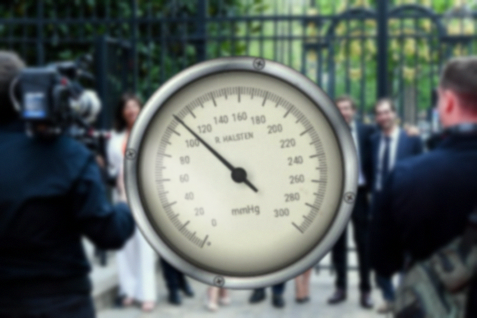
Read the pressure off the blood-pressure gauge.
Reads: 110 mmHg
